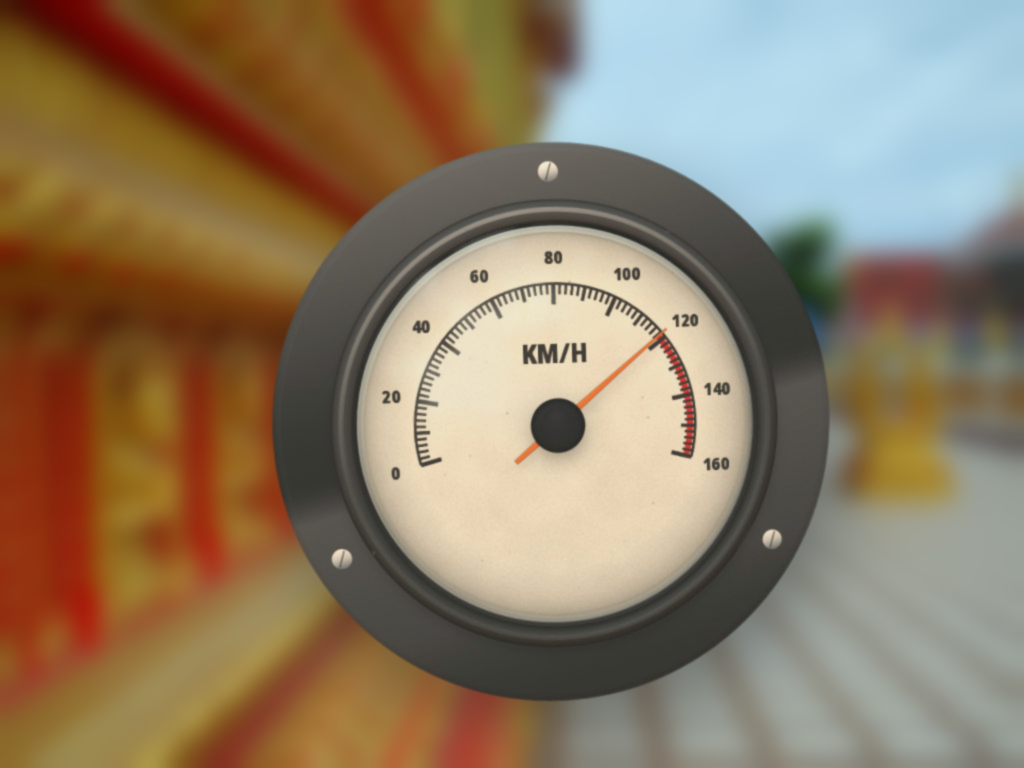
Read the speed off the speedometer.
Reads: 118 km/h
